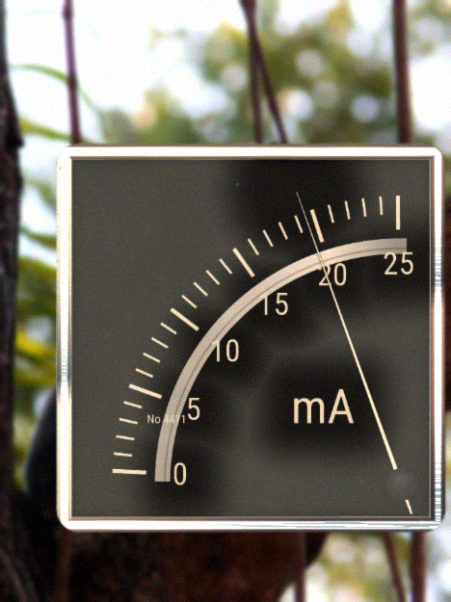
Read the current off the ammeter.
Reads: 19.5 mA
